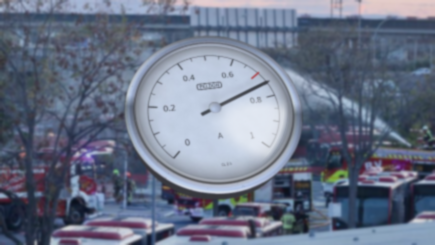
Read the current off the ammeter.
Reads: 0.75 A
